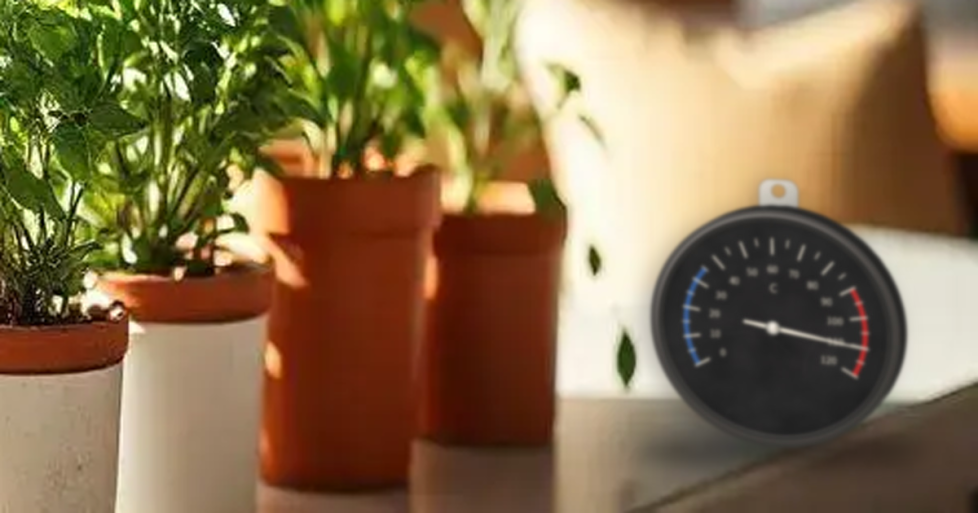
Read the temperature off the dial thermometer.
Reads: 110 °C
